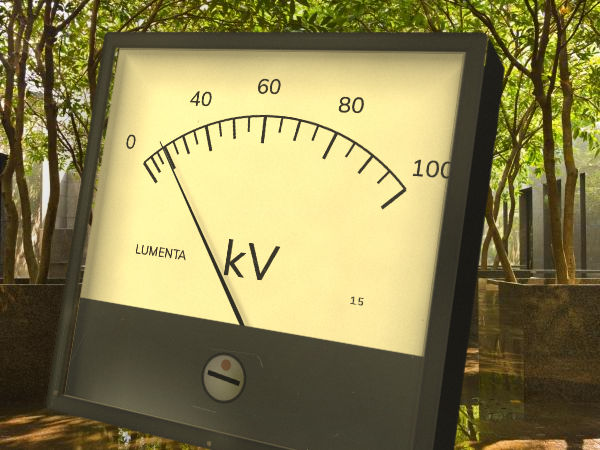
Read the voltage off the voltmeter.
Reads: 20 kV
